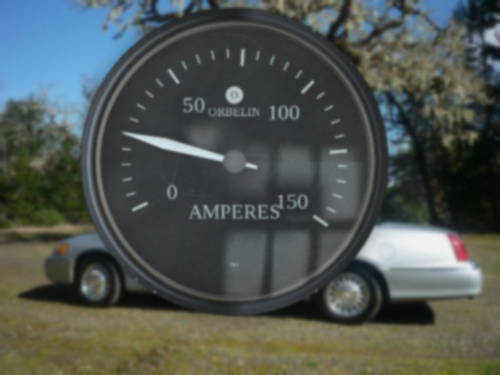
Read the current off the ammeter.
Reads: 25 A
